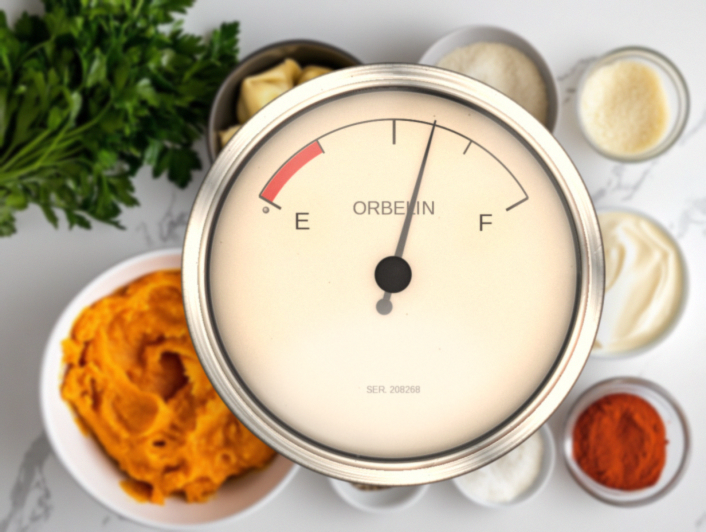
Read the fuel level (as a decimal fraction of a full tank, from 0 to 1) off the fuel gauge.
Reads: 0.625
